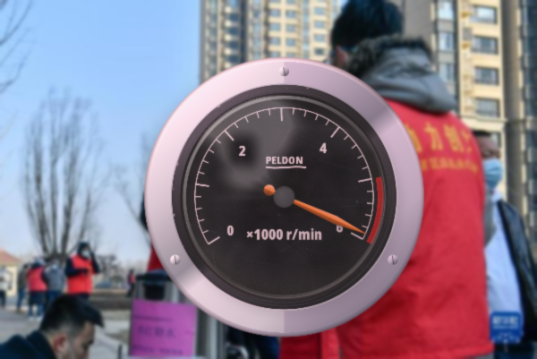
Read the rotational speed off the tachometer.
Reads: 5900 rpm
